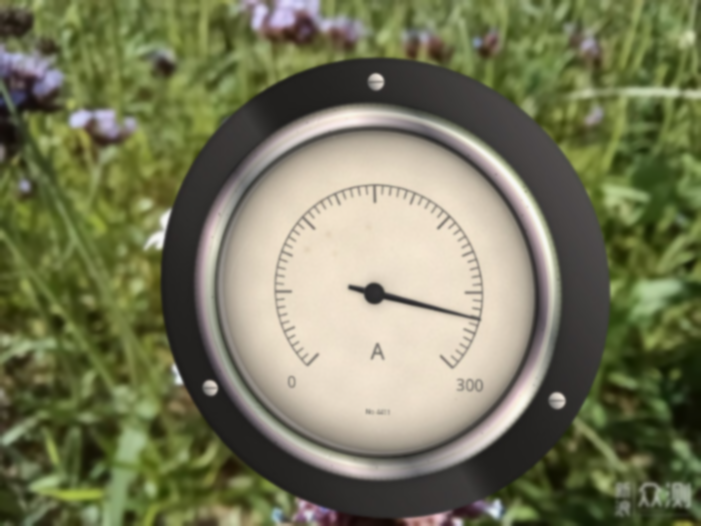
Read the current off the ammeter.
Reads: 265 A
